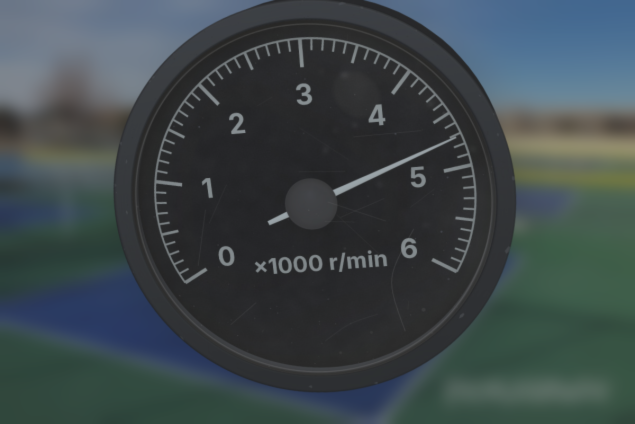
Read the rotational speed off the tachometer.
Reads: 4700 rpm
